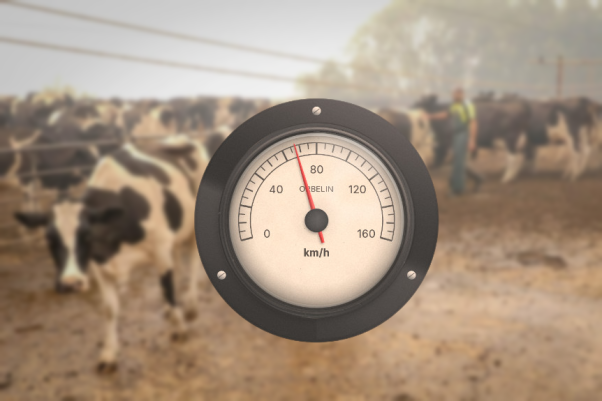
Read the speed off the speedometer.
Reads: 67.5 km/h
